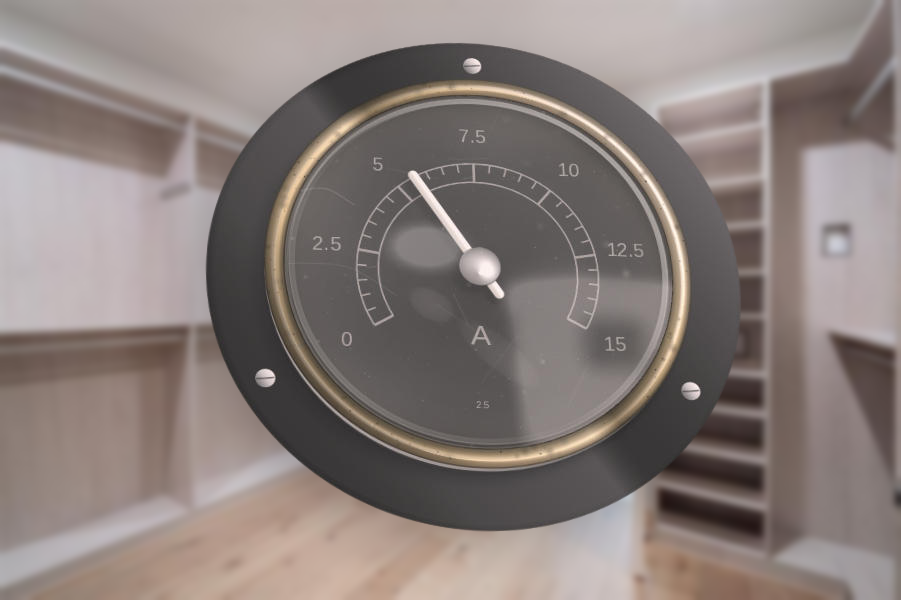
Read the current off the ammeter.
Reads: 5.5 A
